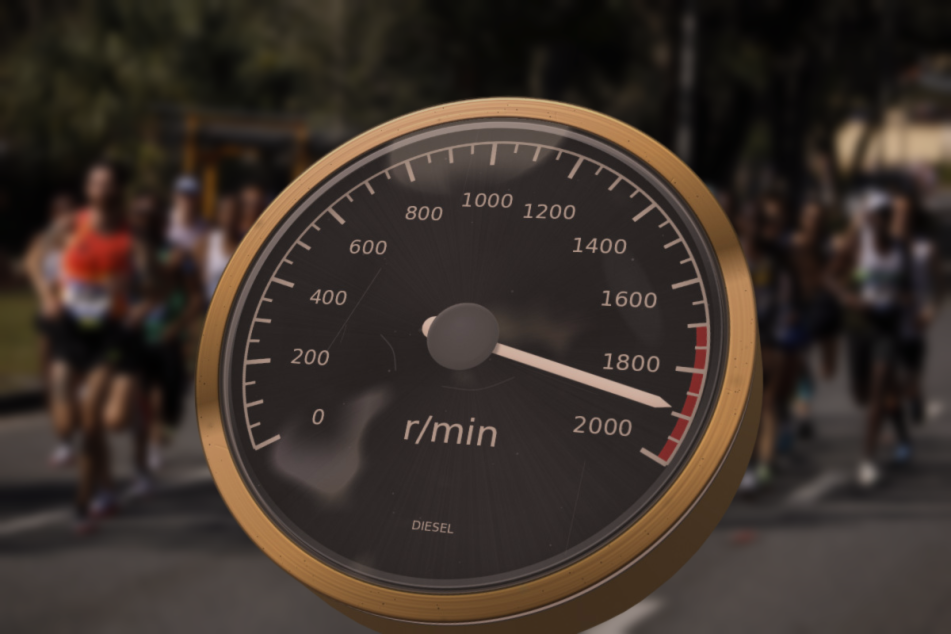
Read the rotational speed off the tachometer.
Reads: 1900 rpm
